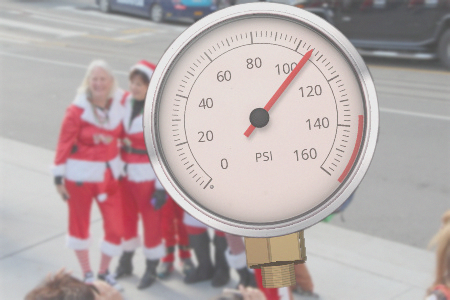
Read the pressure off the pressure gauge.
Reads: 106 psi
